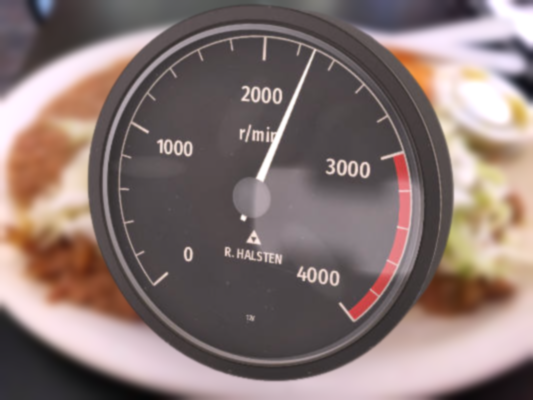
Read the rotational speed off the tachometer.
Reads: 2300 rpm
